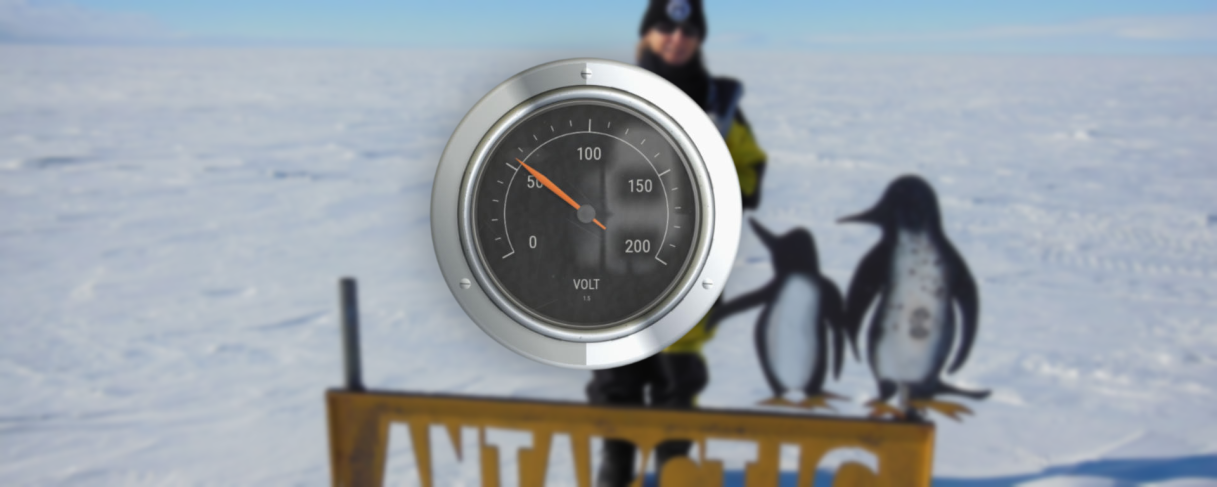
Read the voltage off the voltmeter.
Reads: 55 V
